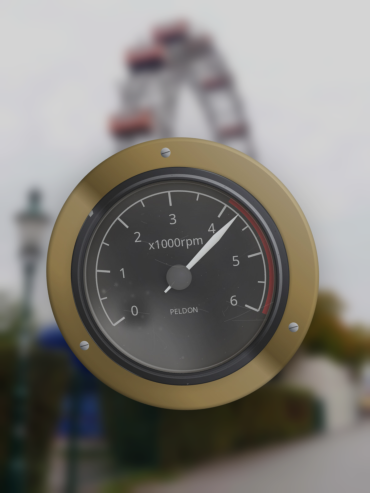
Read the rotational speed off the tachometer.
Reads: 4250 rpm
